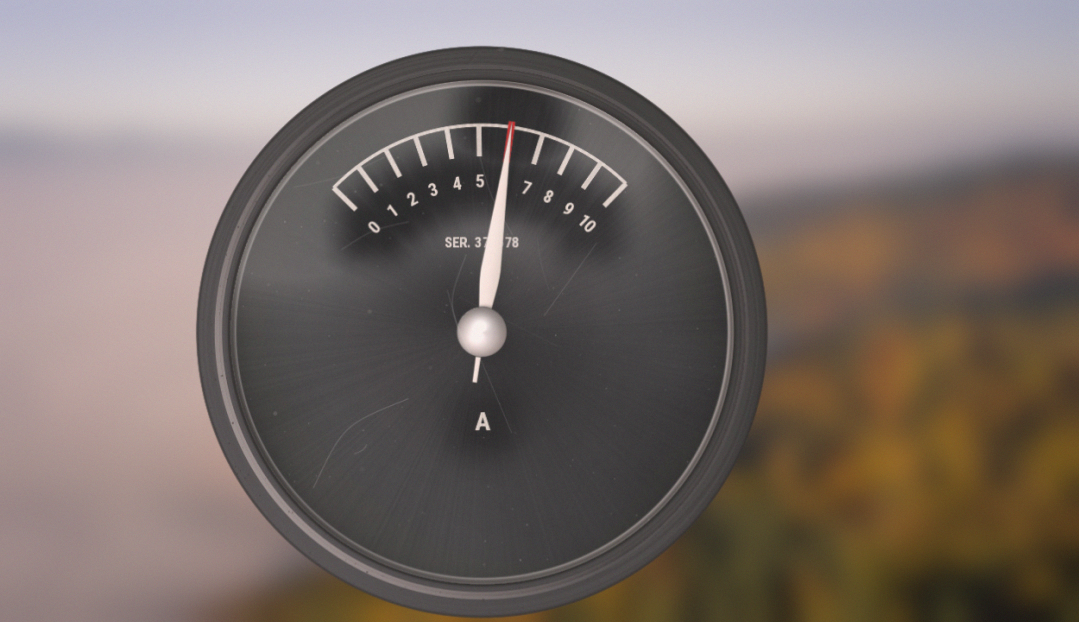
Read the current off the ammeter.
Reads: 6 A
